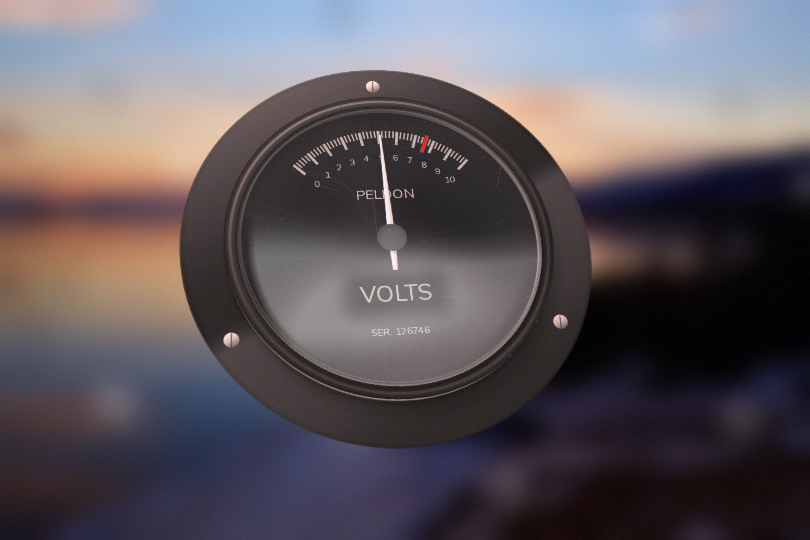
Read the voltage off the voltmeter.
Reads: 5 V
